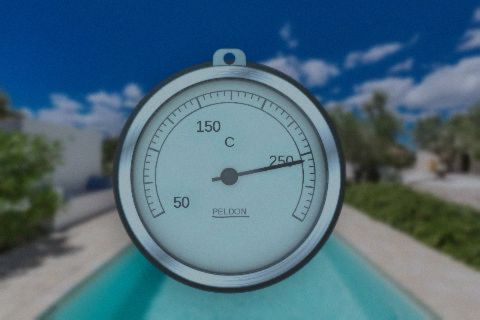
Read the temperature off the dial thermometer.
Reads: 255 °C
